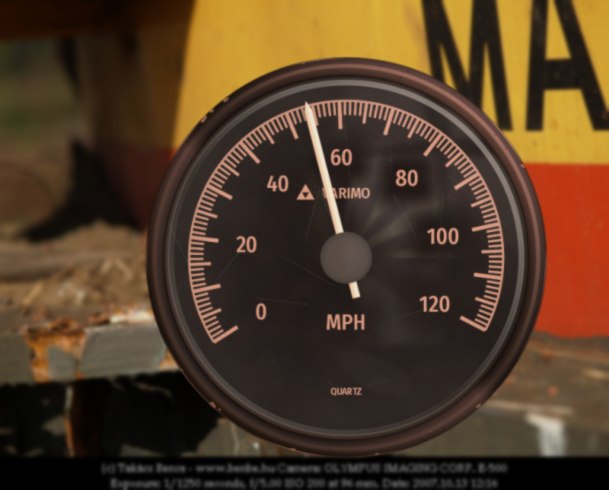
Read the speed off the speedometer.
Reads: 54 mph
